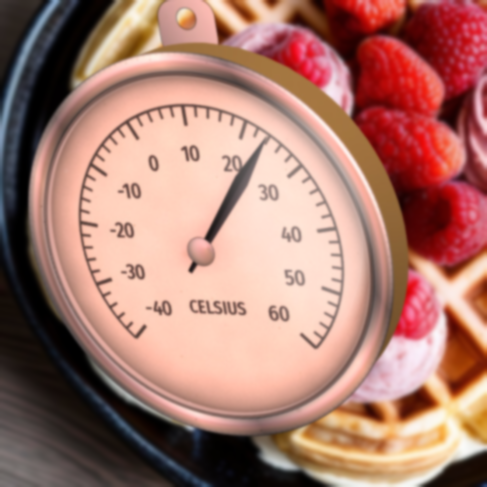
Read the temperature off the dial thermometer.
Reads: 24 °C
